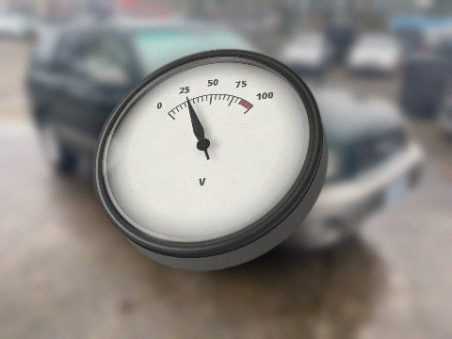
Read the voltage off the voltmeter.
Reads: 25 V
